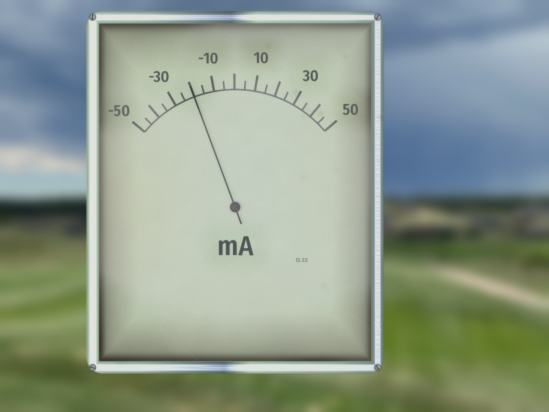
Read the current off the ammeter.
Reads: -20 mA
